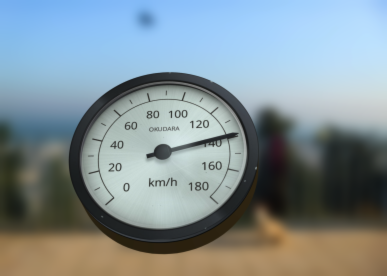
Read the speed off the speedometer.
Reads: 140 km/h
